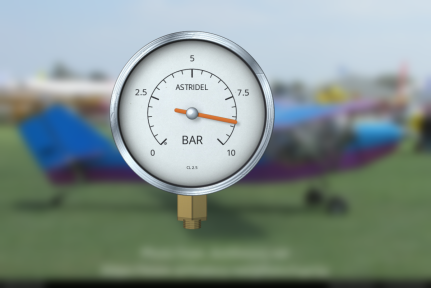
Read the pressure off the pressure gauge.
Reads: 8.75 bar
